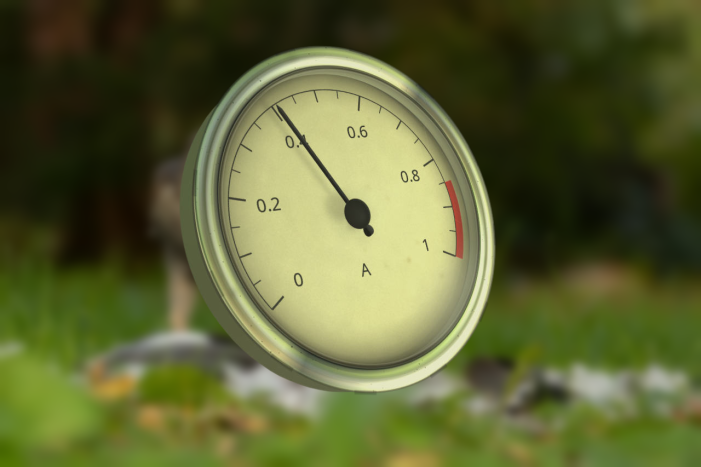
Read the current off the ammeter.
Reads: 0.4 A
